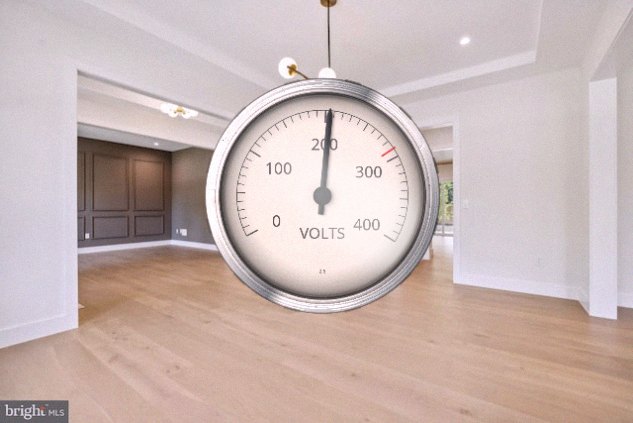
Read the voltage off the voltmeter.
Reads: 205 V
